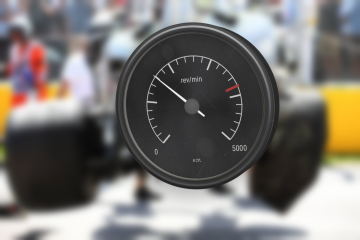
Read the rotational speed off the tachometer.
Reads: 1600 rpm
